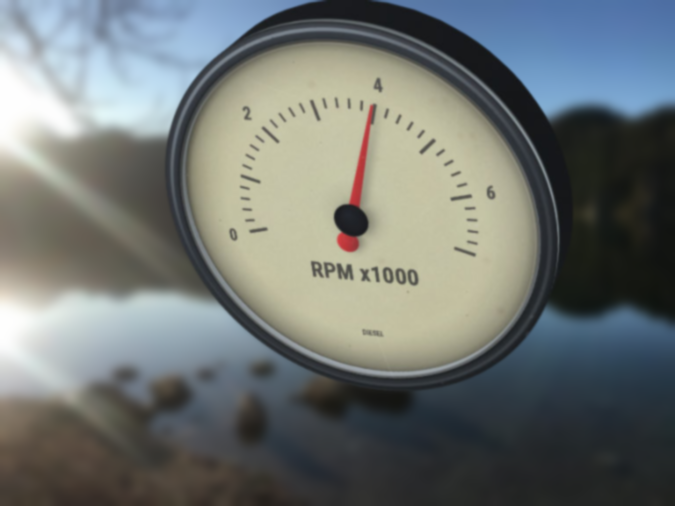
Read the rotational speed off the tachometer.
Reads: 4000 rpm
